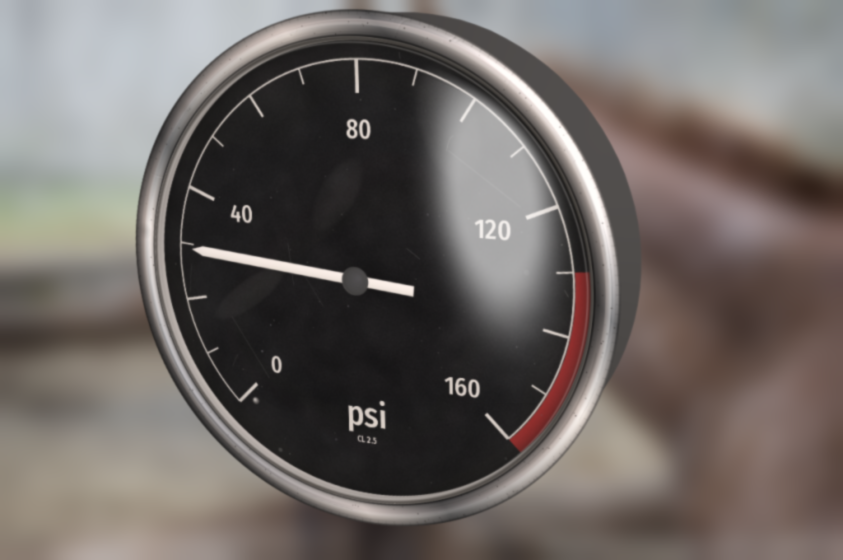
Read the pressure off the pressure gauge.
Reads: 30 psi
